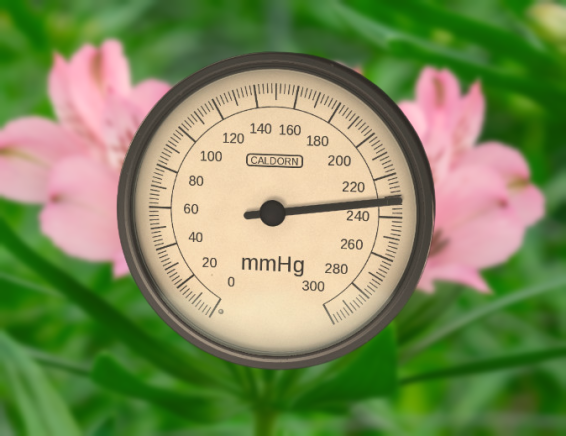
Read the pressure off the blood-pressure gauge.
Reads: 232 mmHg
